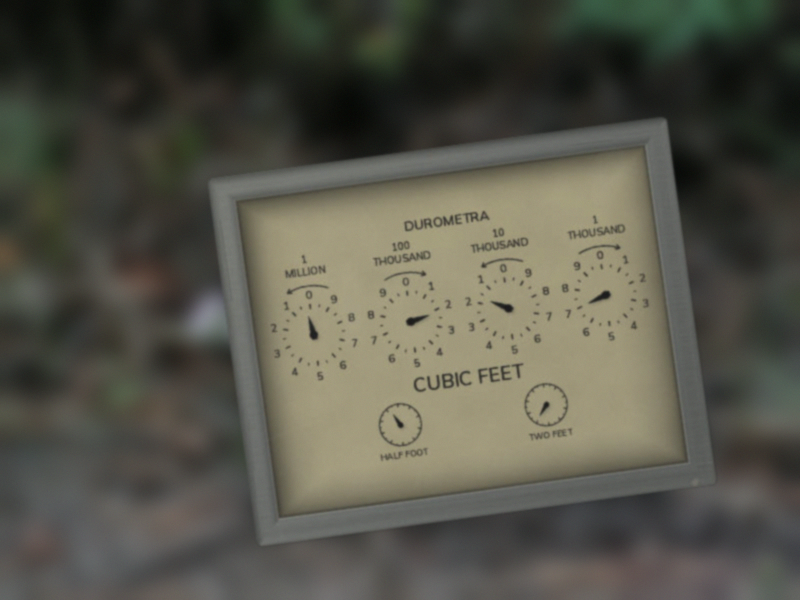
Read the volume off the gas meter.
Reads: 21700 ft³
